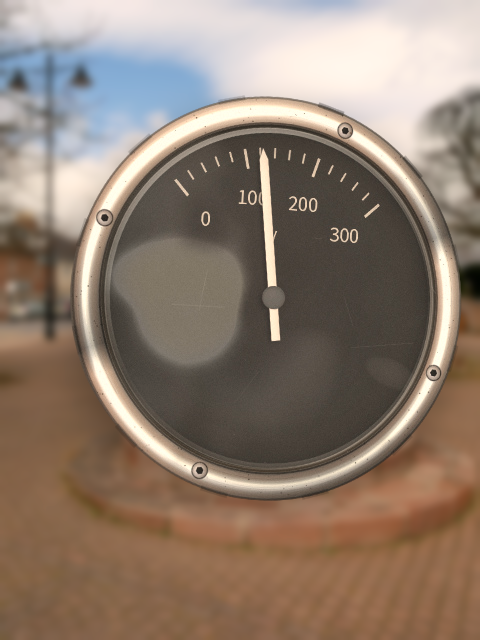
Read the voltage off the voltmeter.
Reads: 120 V
